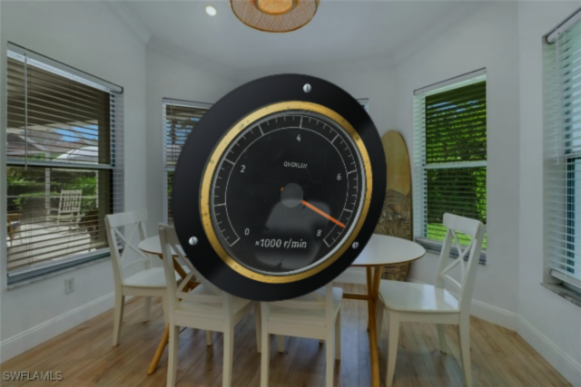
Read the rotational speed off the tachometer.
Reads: 7400 rpm
